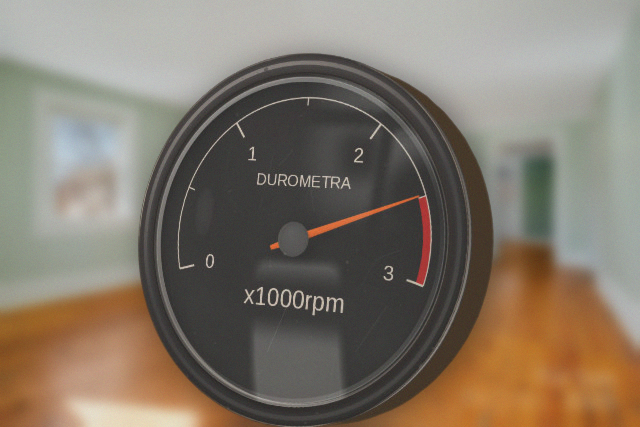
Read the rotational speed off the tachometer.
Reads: 2500 rpm
